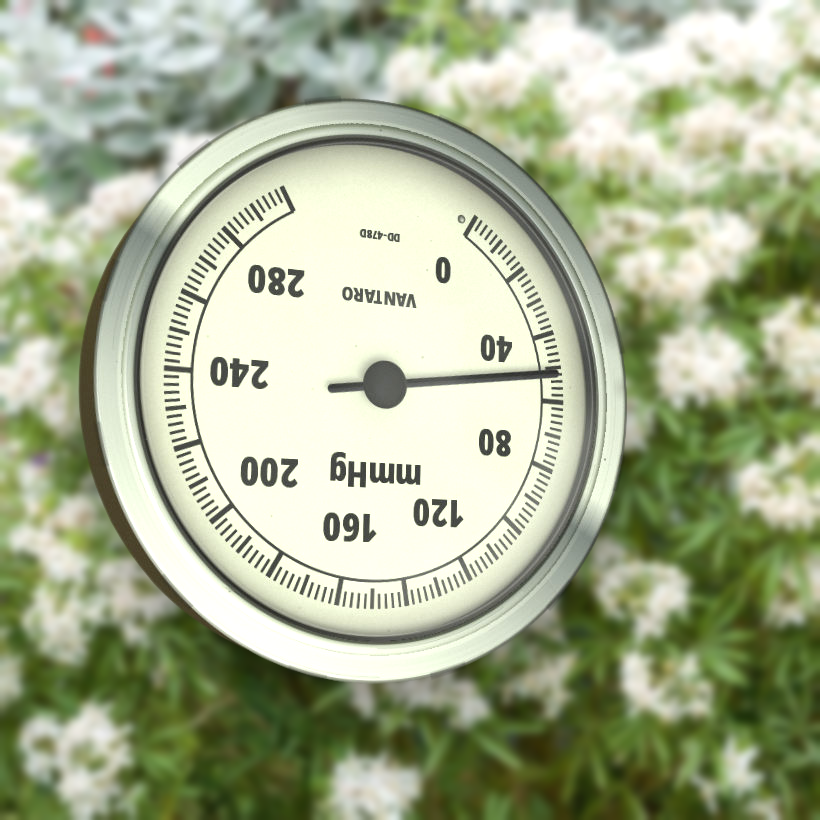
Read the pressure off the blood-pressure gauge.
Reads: 52 mmHg
